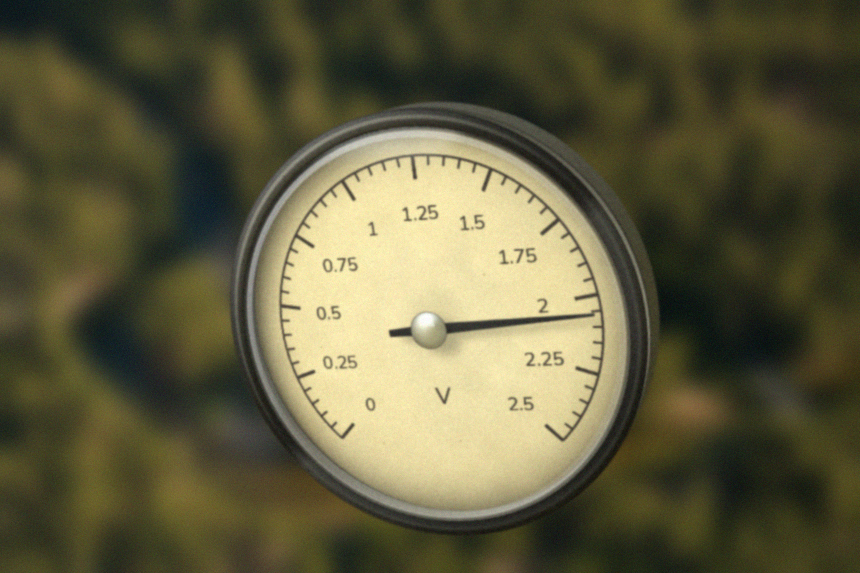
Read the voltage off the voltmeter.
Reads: 2.05 V
